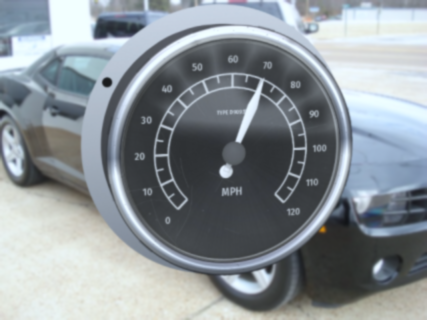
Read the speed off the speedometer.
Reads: 70 mph
